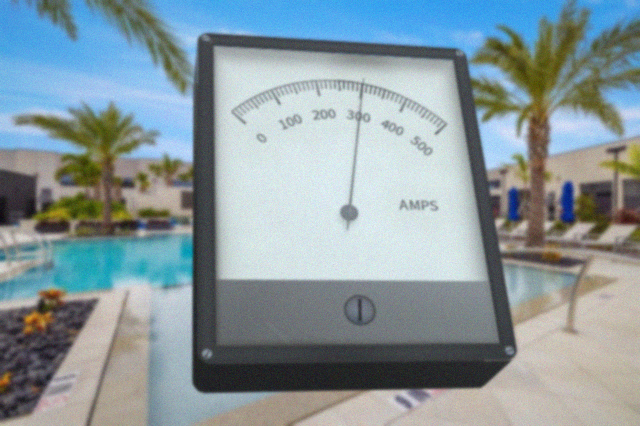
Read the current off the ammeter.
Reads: 300 A
